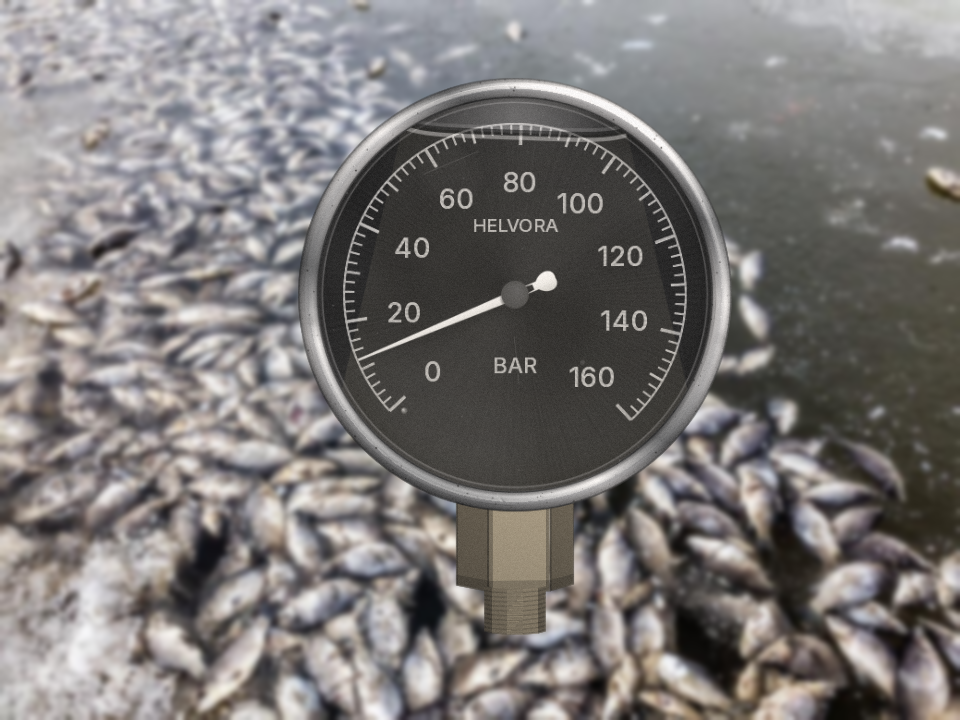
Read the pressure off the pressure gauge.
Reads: 12 bar
